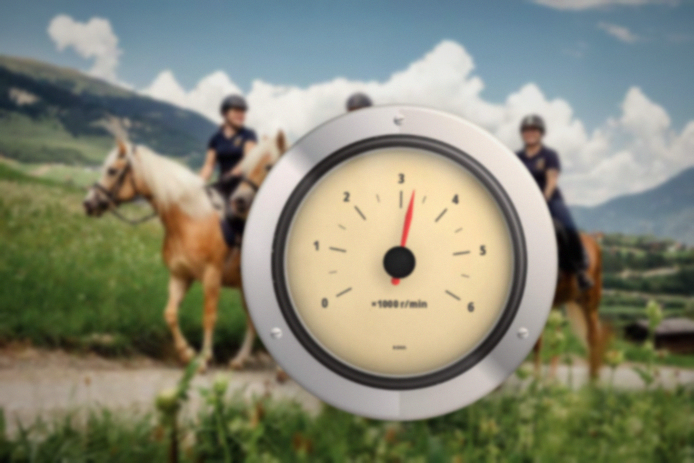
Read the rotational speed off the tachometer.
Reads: 3250 rpm
